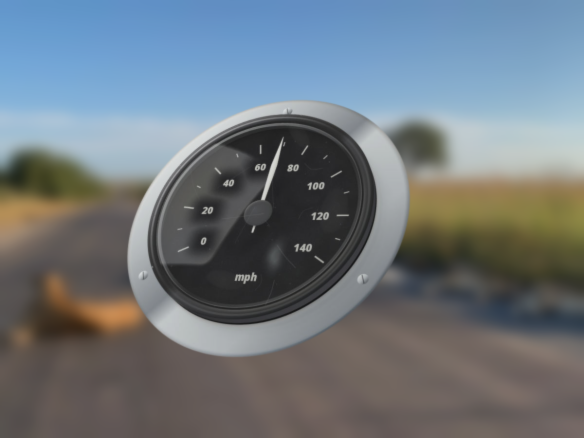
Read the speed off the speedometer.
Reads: 70 mph
